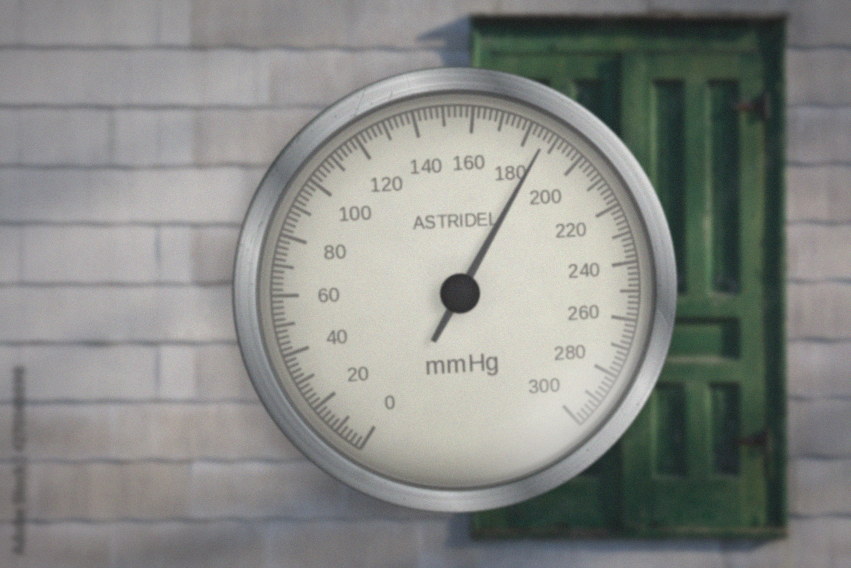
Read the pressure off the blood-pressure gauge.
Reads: 186 mmHg
